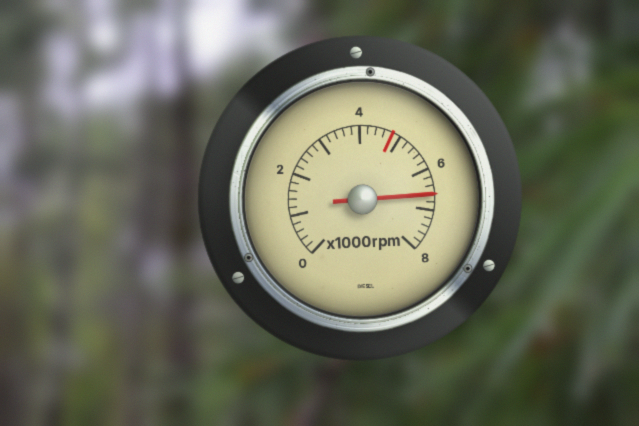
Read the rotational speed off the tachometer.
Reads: 6600 rpm
